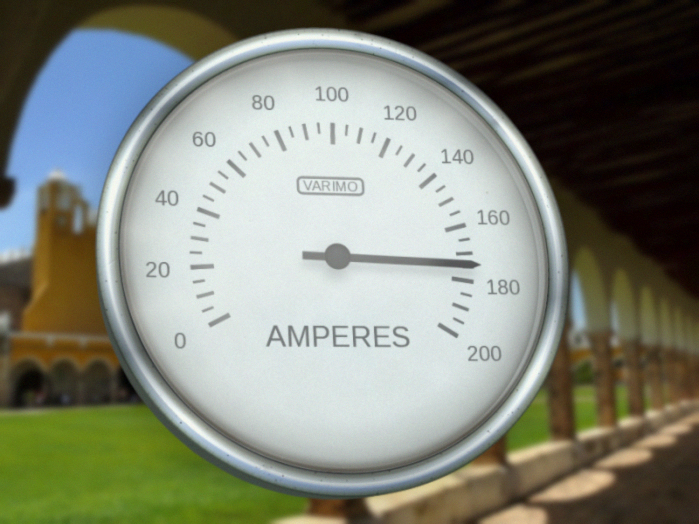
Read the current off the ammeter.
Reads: 175 A
